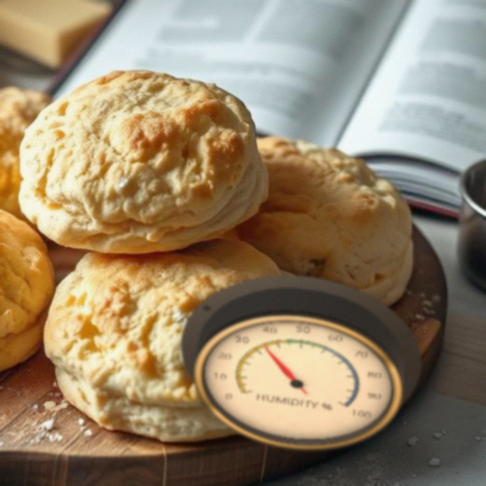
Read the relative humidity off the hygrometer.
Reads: 35 %
